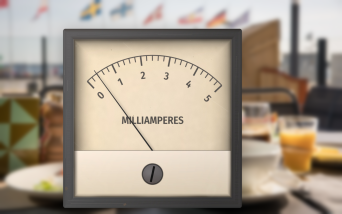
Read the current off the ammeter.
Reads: 0.4 mA
